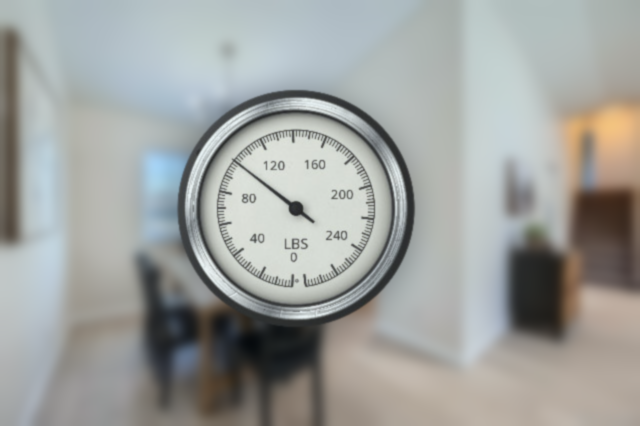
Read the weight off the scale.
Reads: 100 lb
